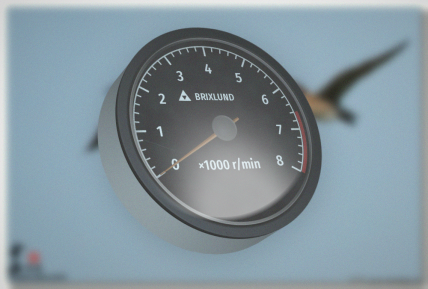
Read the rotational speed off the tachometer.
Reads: 0 rpm
